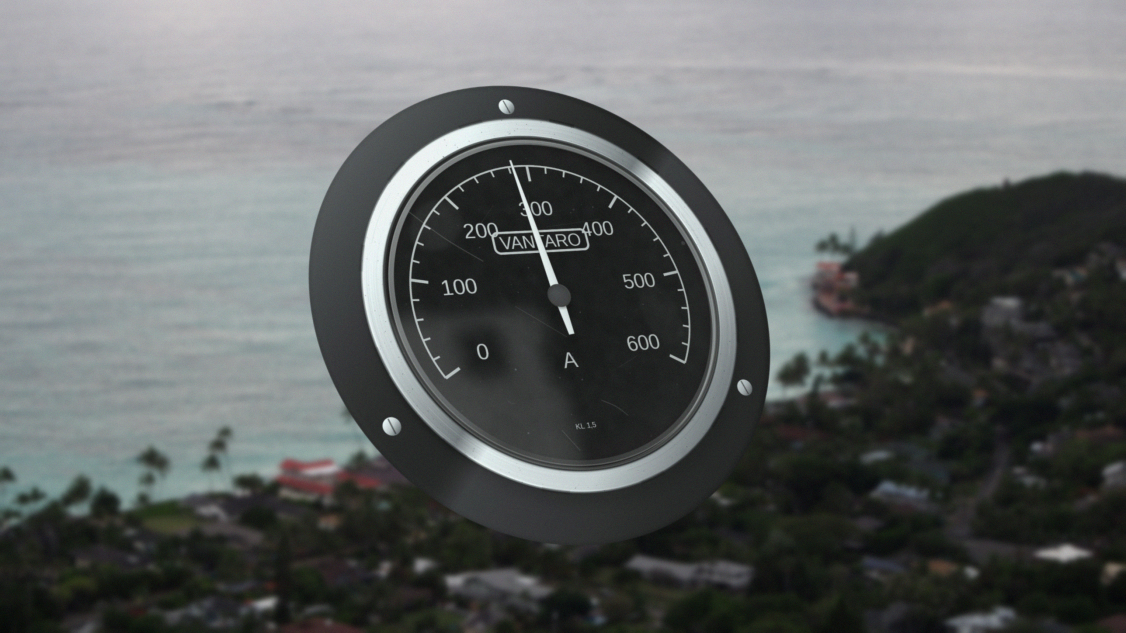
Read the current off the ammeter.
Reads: 280 A
